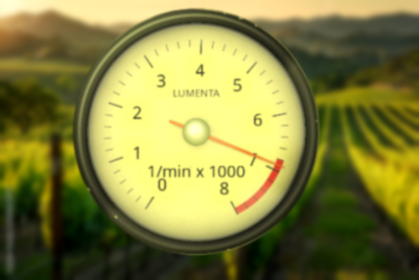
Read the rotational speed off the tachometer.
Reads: 6900 rpm
